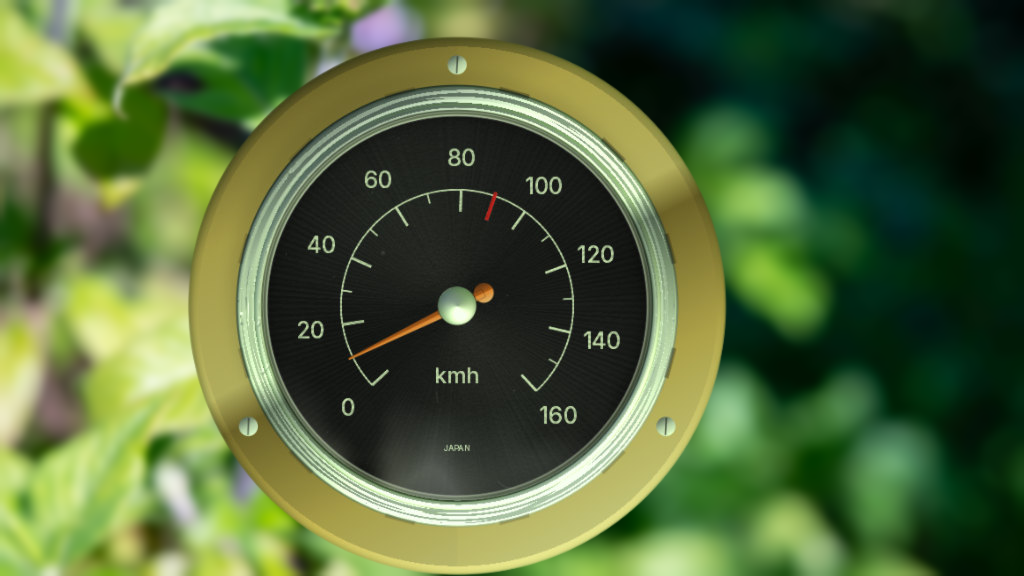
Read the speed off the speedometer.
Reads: 10 km/h
